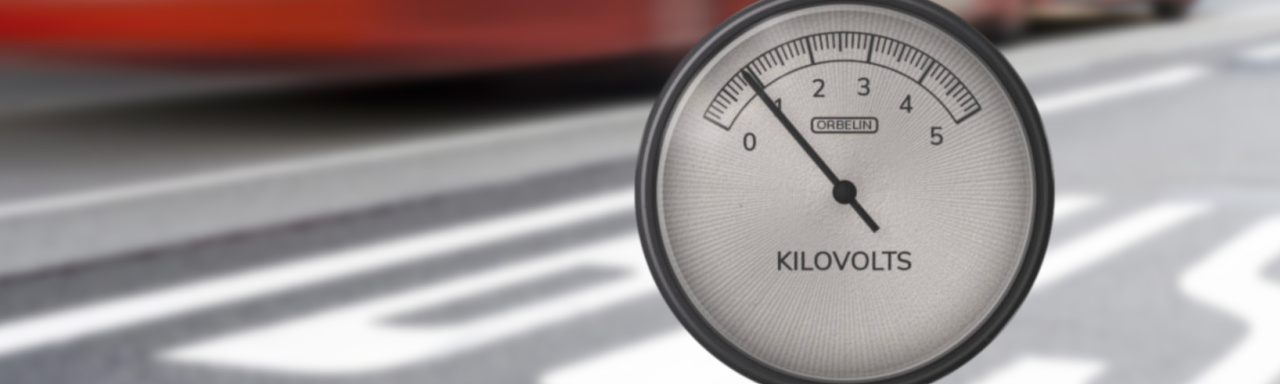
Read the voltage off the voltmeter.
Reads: 0.9 kV
